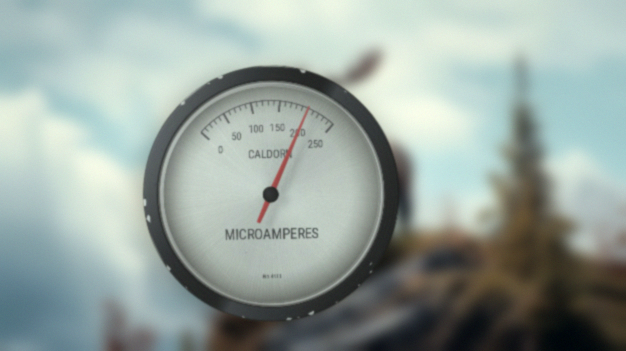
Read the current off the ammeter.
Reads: 200 µA
